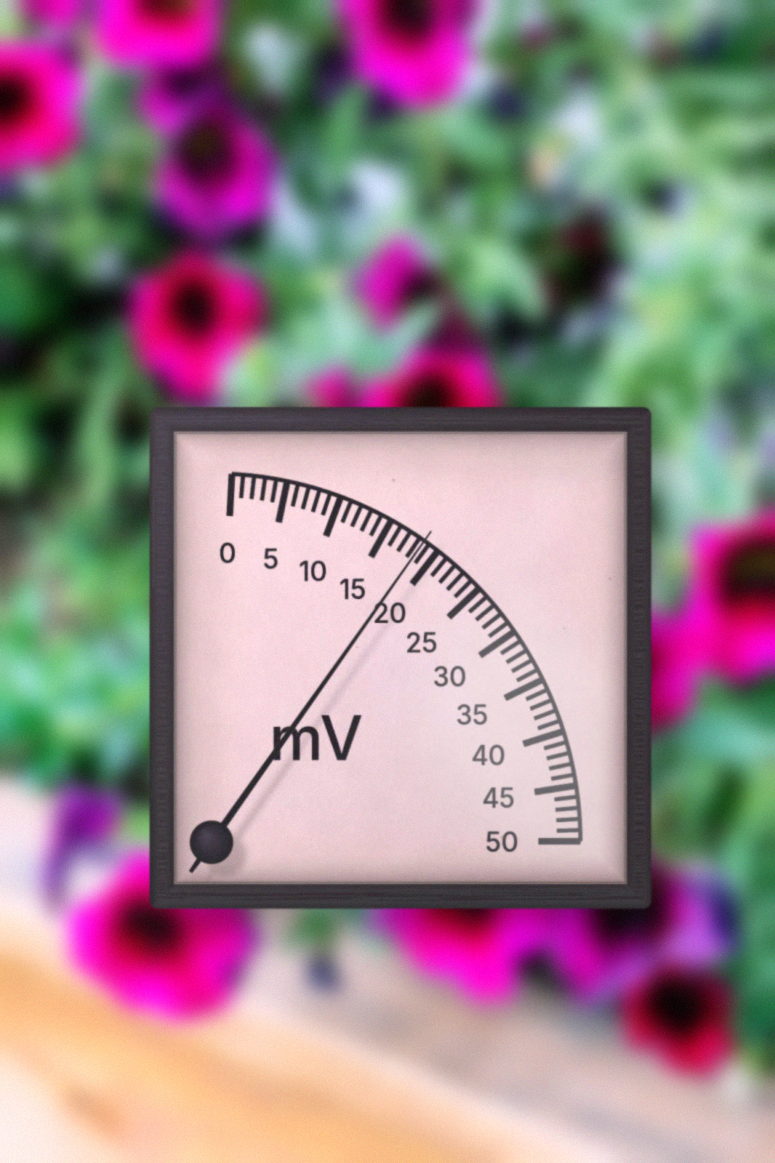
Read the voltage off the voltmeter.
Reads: 18.5 mV
